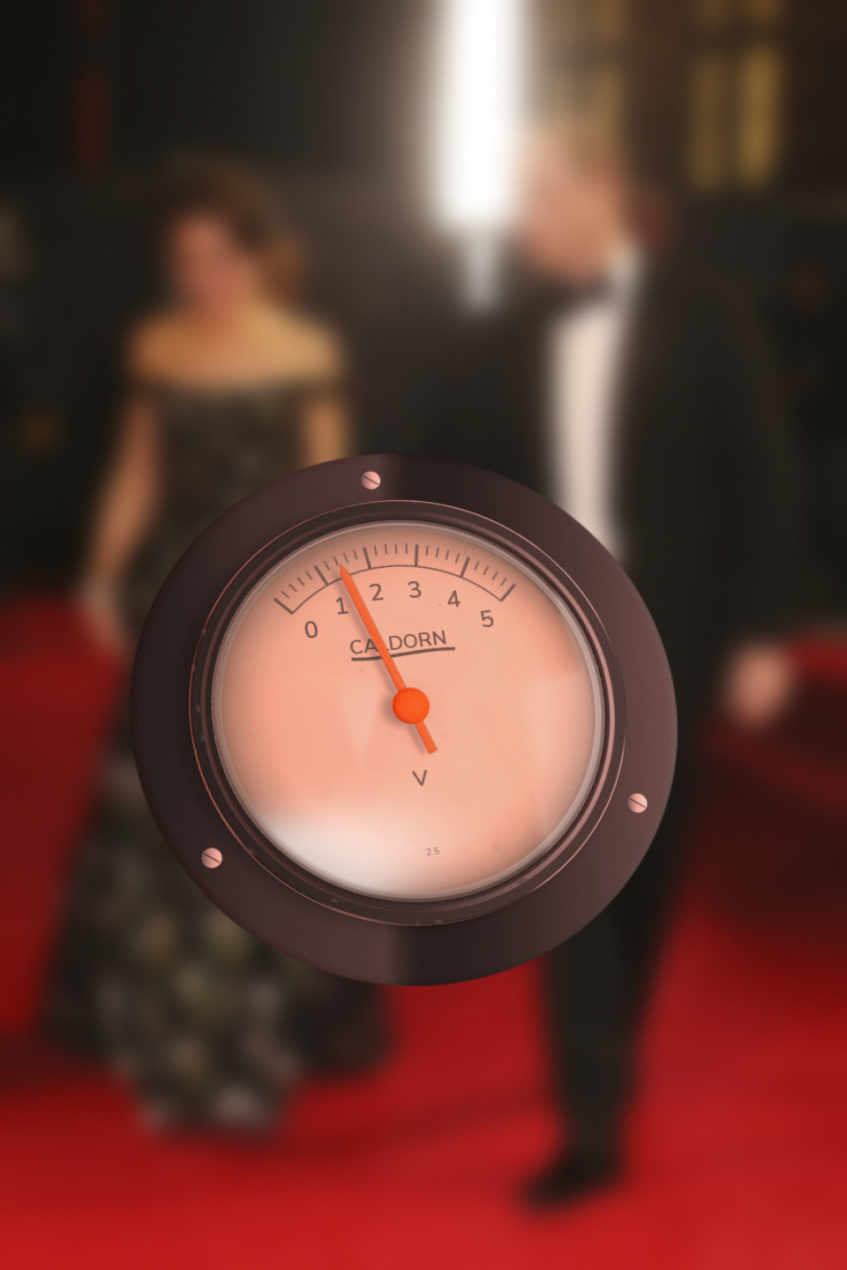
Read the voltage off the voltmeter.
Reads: 1.4 V
